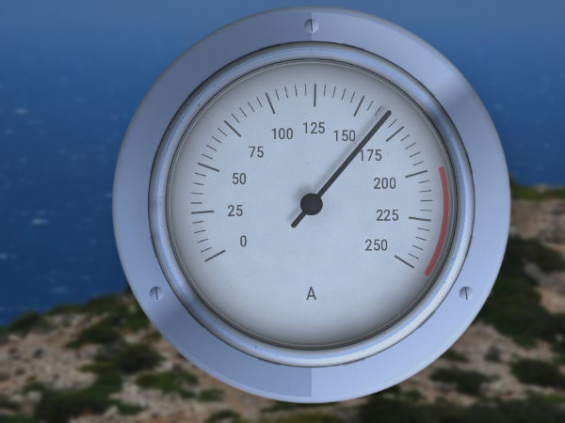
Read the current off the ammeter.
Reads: 165 A
